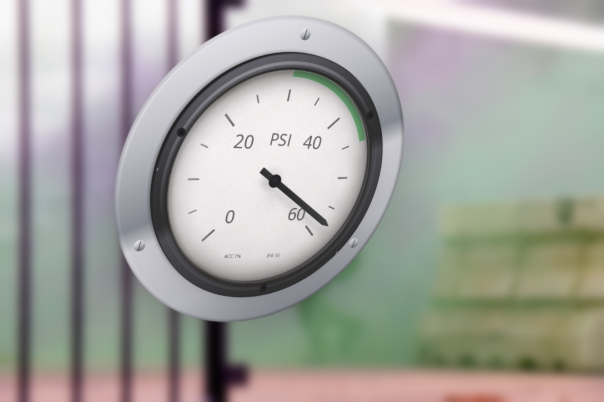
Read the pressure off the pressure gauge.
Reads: 57.5 psi
